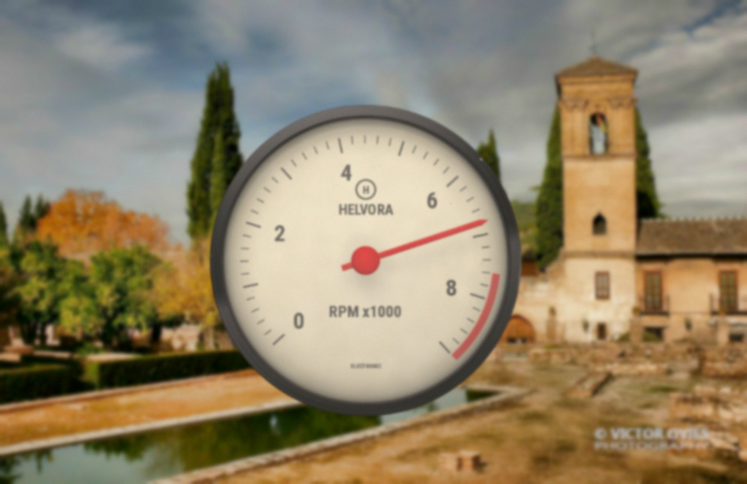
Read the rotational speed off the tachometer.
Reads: 6800 rpm
